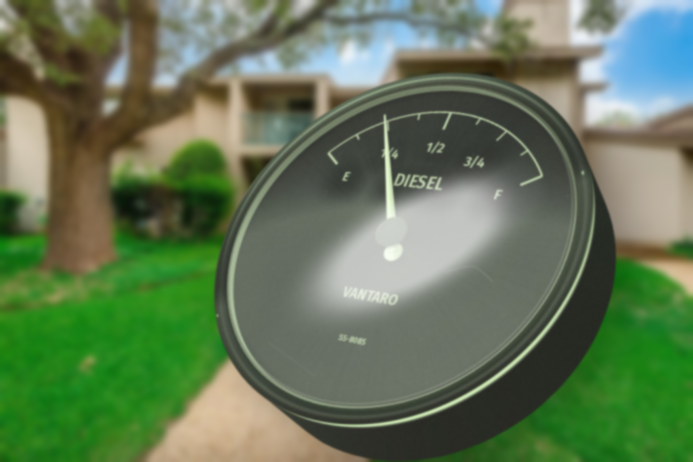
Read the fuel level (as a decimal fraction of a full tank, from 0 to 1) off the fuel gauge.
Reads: 0.25
